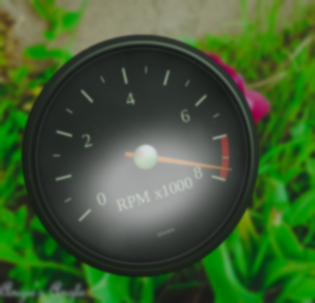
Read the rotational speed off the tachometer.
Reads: 7750 rpm
